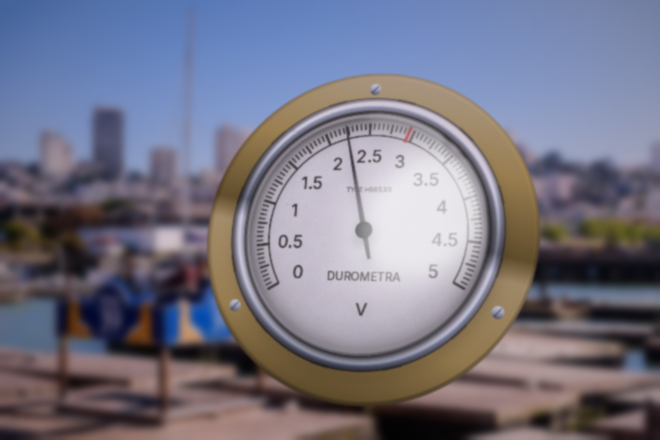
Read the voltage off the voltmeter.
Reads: 2.25 V
